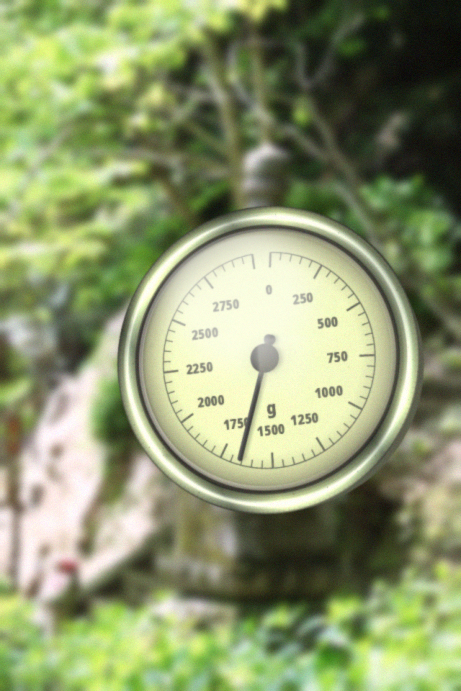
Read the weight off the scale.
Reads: 1650 g
